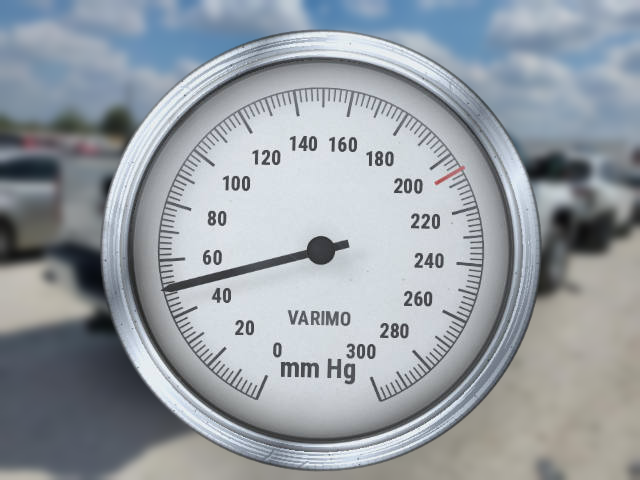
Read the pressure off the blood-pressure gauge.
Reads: 50 mmHg
